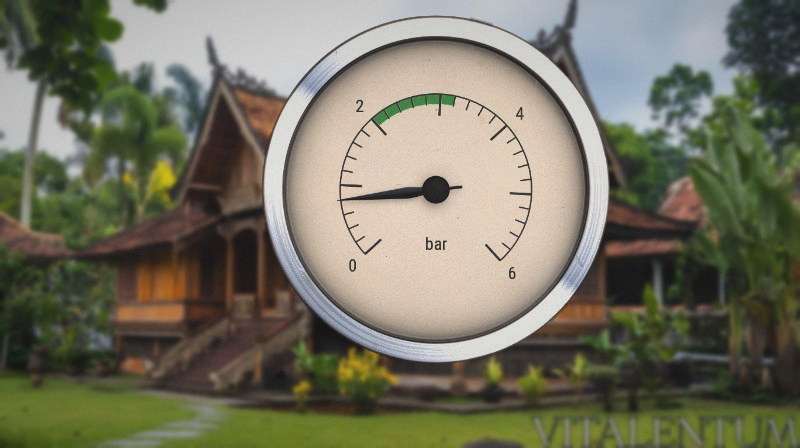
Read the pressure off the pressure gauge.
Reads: 0.8 bar
